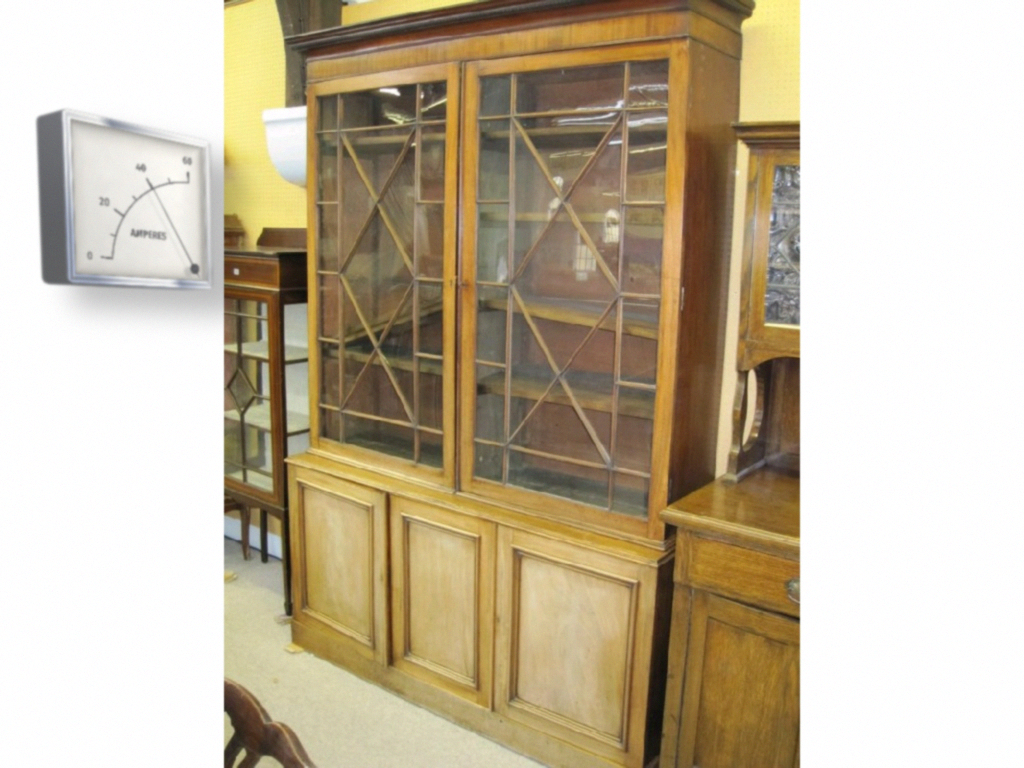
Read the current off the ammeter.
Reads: 40 A
